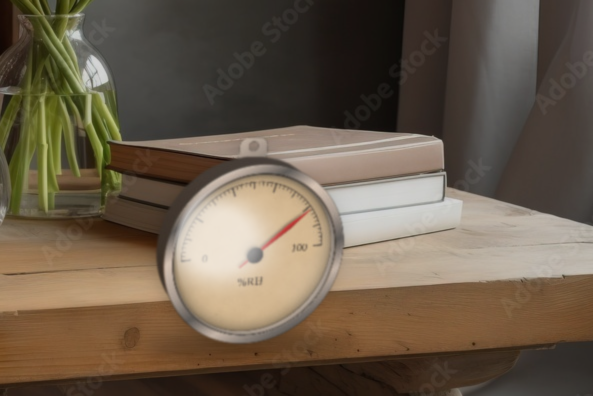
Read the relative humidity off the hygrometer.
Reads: 80 %
